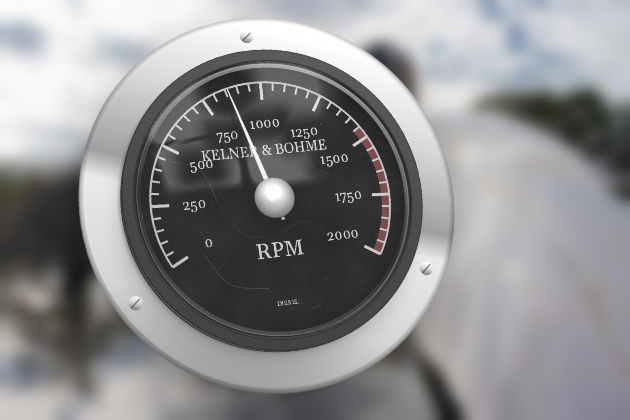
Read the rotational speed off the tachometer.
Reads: 850 rpm
